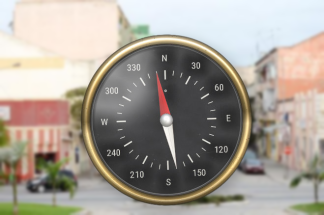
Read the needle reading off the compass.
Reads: 350 °
